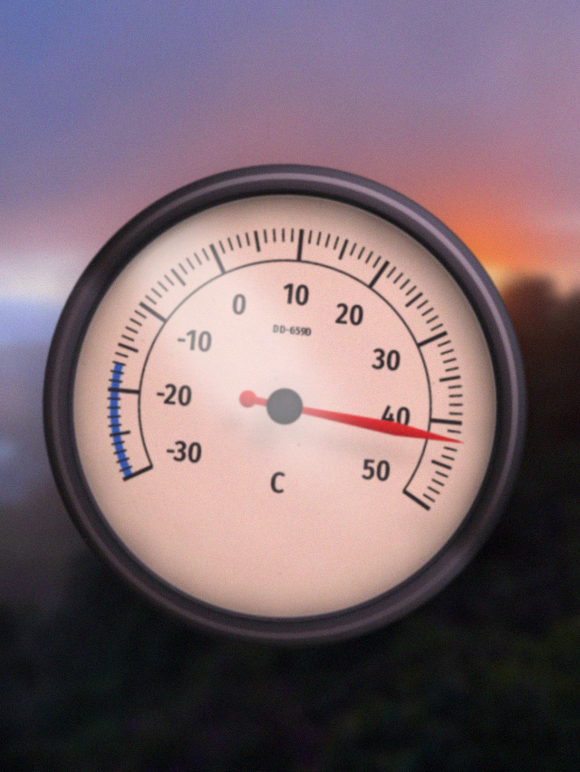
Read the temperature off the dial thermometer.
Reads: 42 °C
